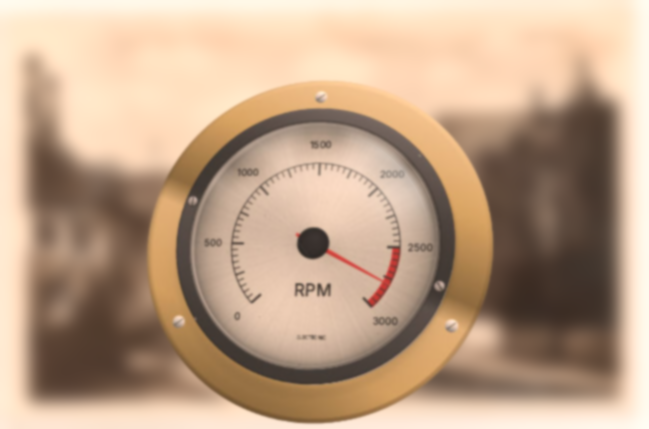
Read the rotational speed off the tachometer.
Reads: 2800 rpm
